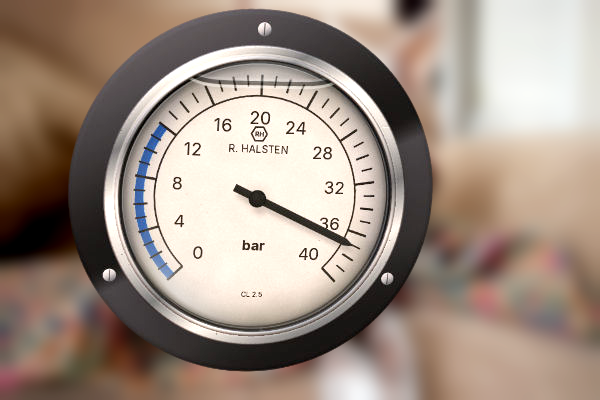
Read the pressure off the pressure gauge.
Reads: 37 bar
